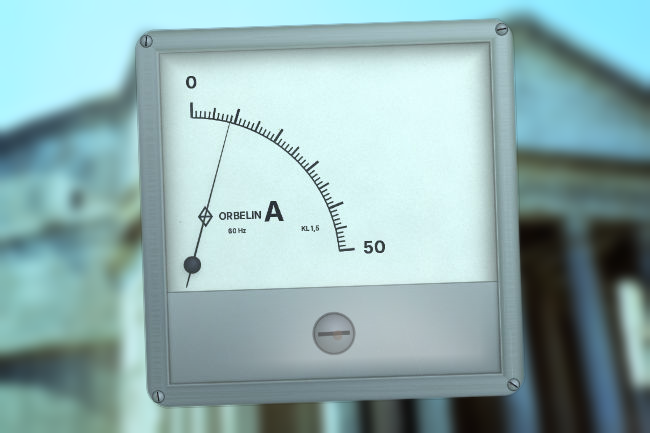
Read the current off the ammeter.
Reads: 9 A
